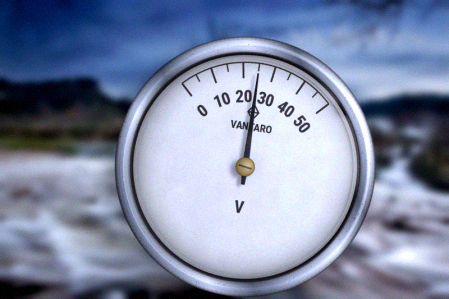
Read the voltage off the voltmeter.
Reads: 25 V
